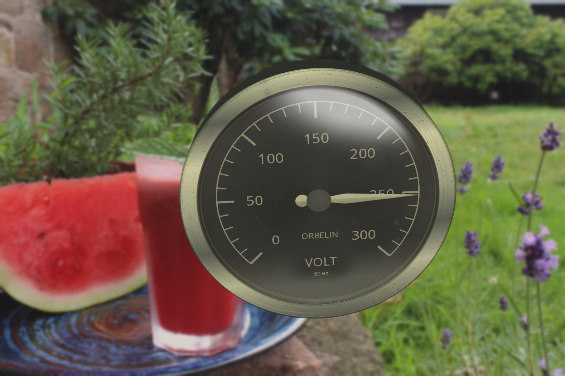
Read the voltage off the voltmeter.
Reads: 250 V
